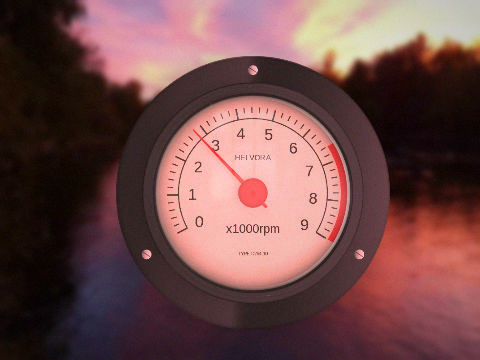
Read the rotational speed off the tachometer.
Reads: 2800 rpm
